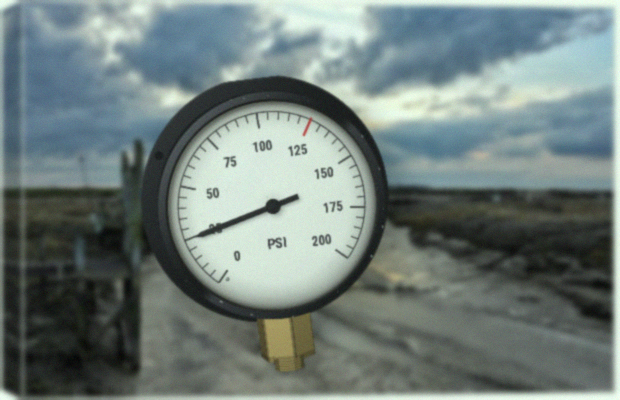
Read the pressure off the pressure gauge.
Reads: 25 psi
